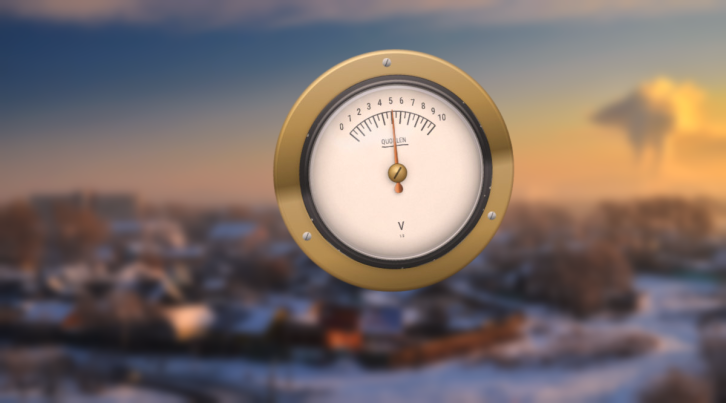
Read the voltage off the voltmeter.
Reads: 5 V
